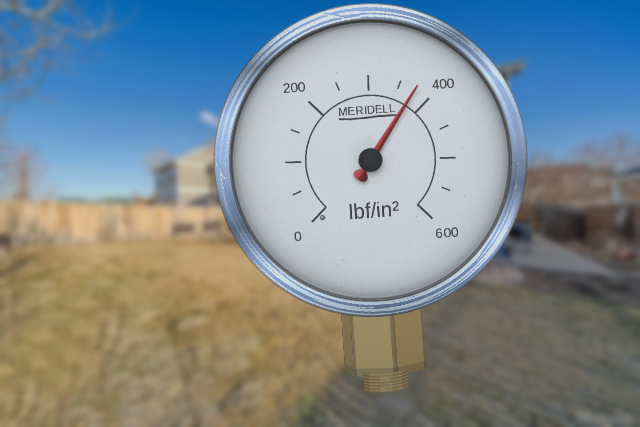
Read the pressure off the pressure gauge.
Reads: 375 psi
